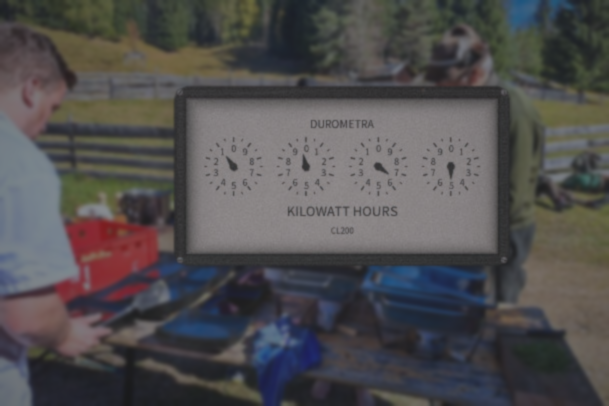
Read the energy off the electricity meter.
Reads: 965 kWh
